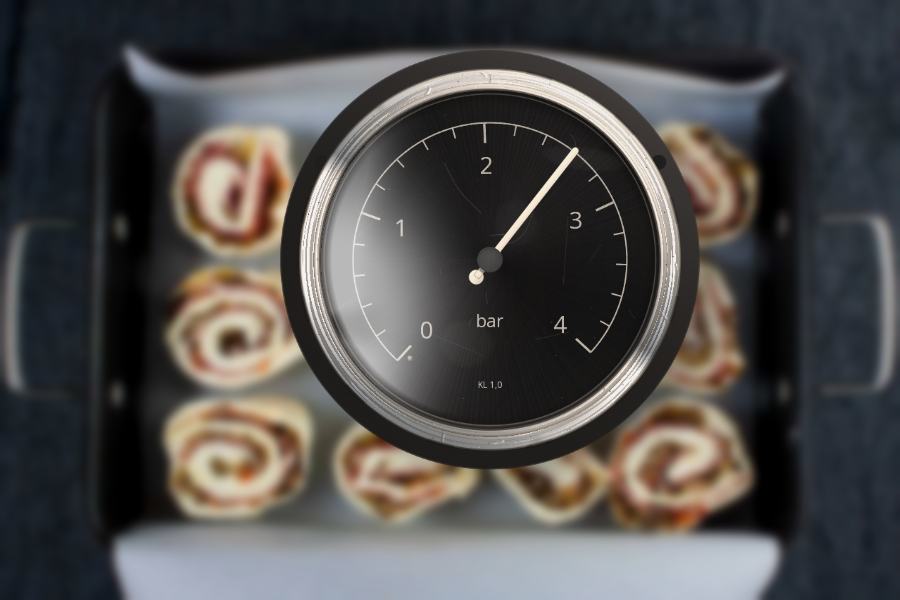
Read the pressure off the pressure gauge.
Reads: 2.6 bar
